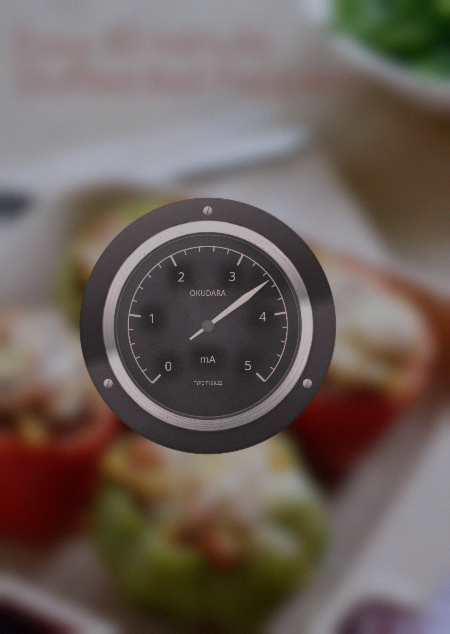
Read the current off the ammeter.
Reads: 3.5 mA
